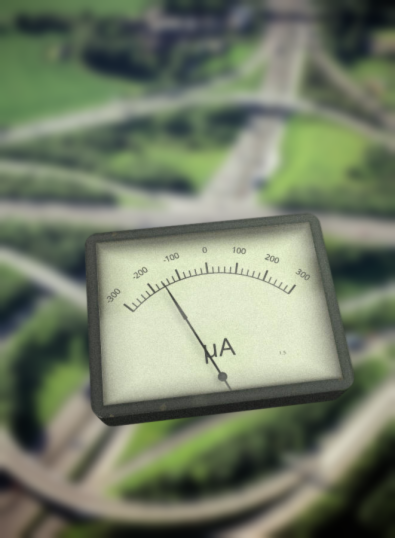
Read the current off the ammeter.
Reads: -160 µA
